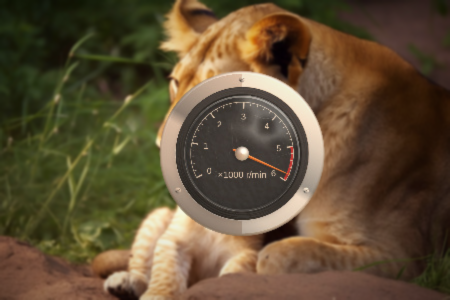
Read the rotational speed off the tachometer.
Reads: 5800 rpm
